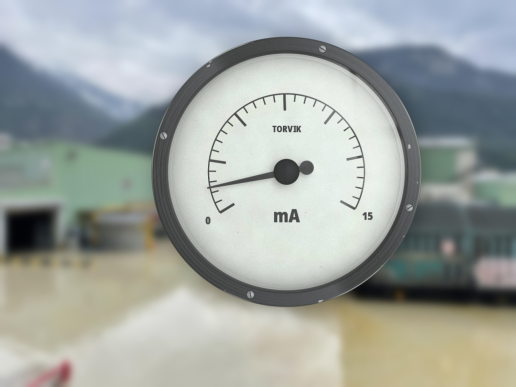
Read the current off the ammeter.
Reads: 1.25 mA
